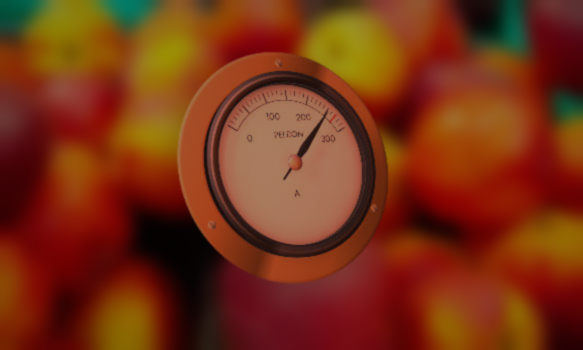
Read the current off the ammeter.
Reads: 250 A
